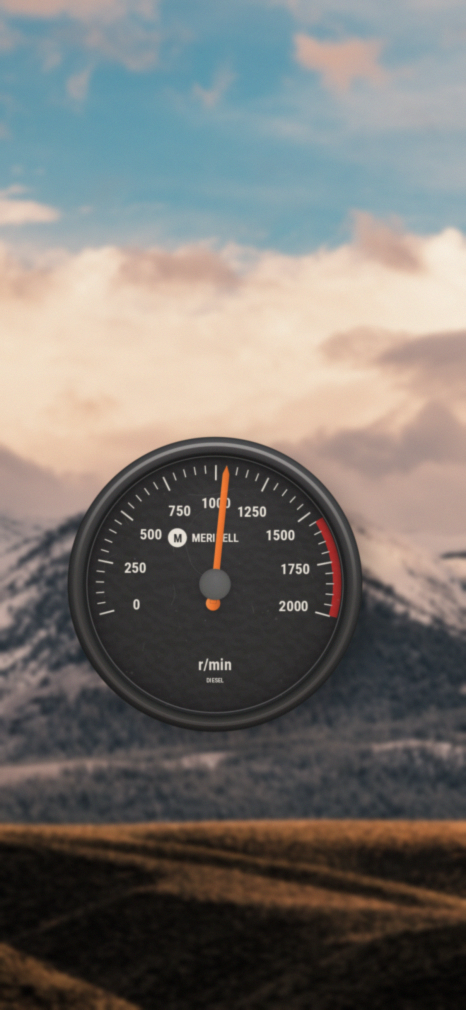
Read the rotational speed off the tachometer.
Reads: 1050 rpm
